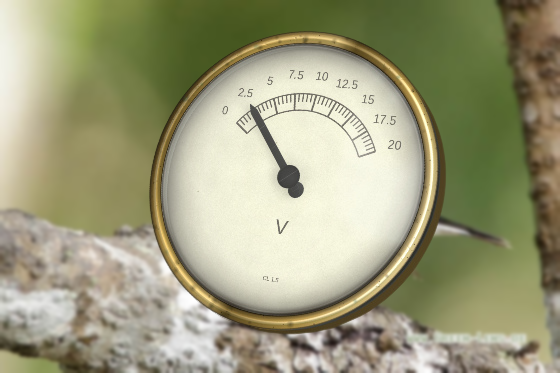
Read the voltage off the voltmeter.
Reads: 2.5 V
